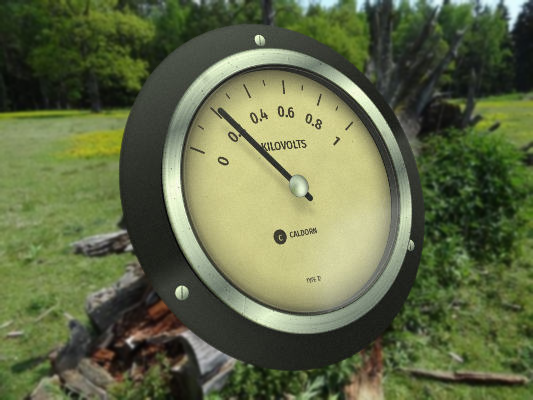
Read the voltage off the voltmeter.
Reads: 0.2 kV
